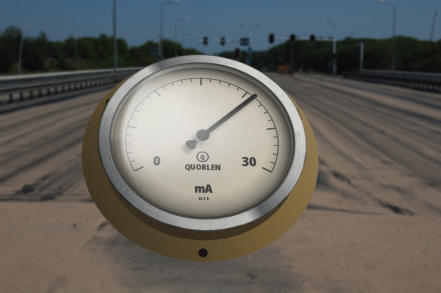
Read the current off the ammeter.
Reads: 21 mA
